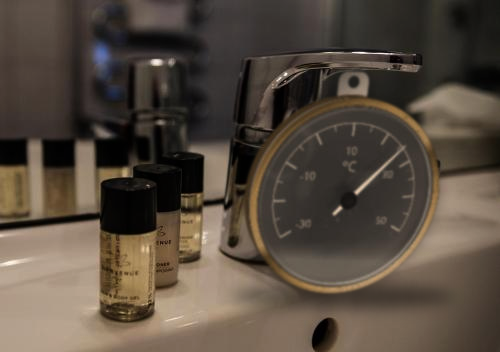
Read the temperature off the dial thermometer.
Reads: 25 °C
